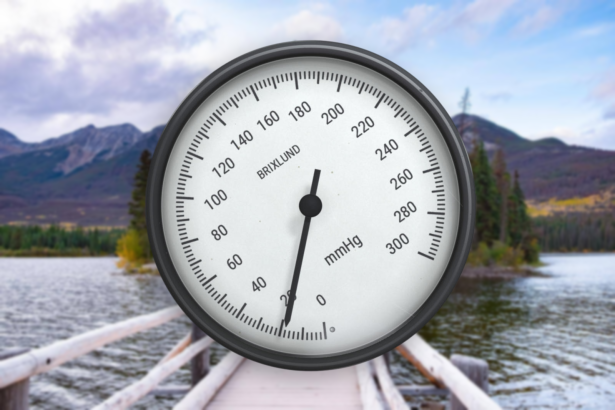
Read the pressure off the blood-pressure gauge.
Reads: 18 mmHg
